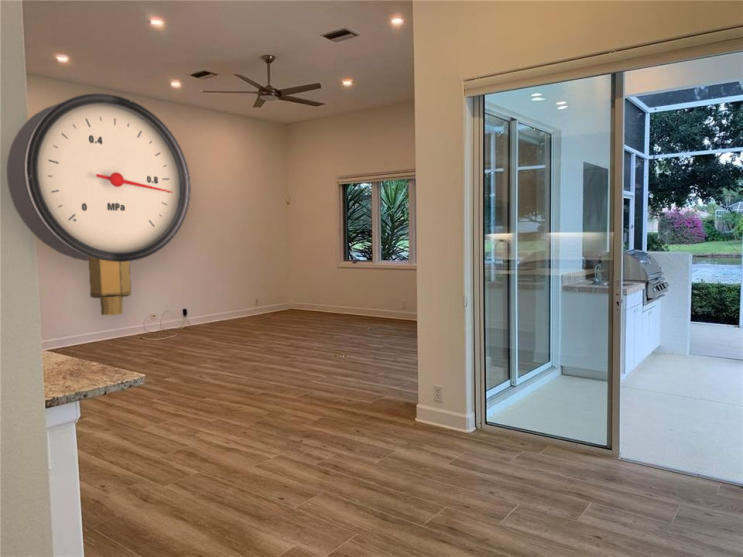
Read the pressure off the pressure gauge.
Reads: 0.85 MPa
